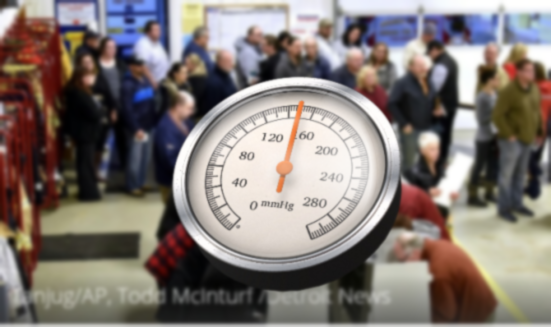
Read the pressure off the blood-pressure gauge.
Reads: 150 mmHg
